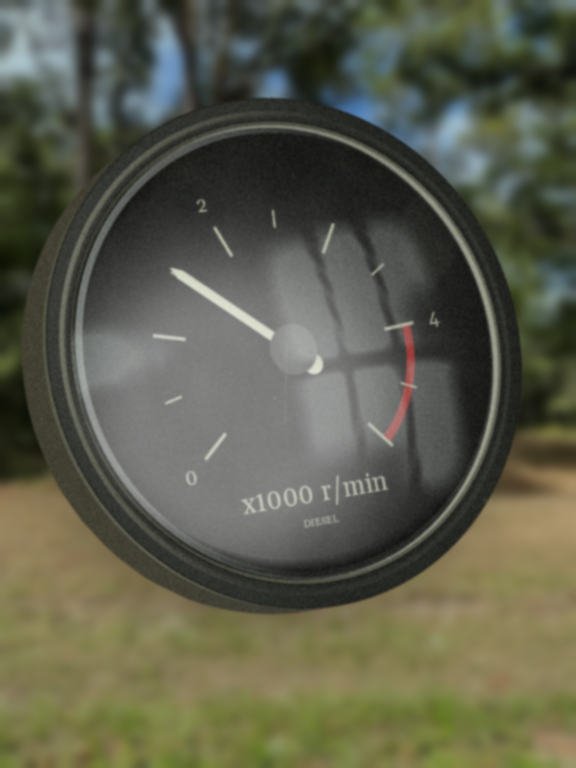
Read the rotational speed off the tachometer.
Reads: 1500 rpm
